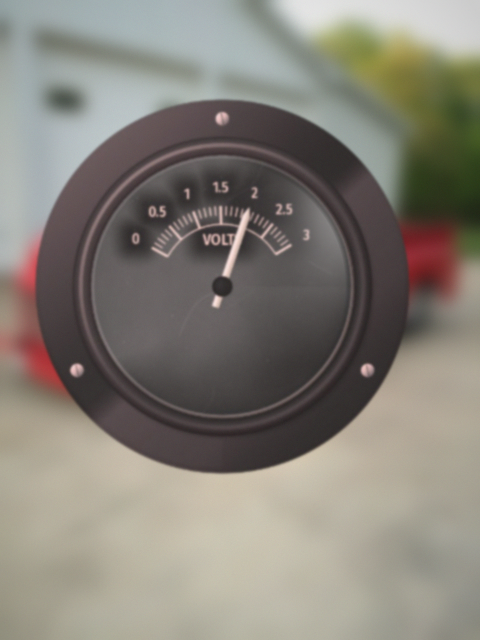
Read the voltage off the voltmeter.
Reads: 2 V
